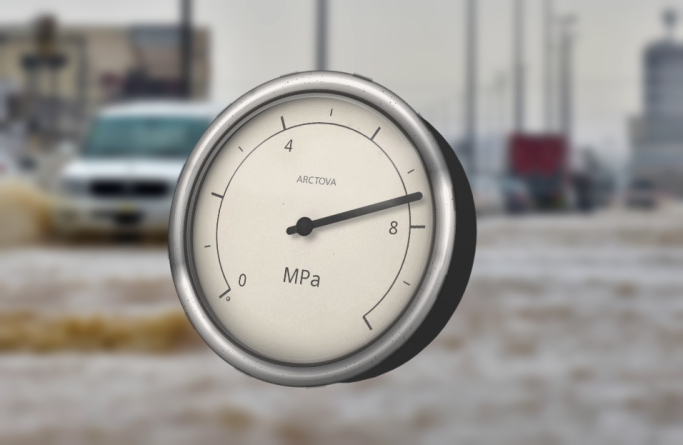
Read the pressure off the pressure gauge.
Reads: 7.5 MPa
